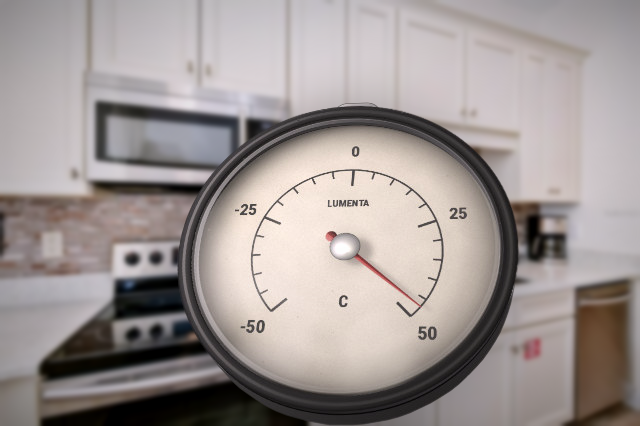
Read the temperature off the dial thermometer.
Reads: 47.5 °C
